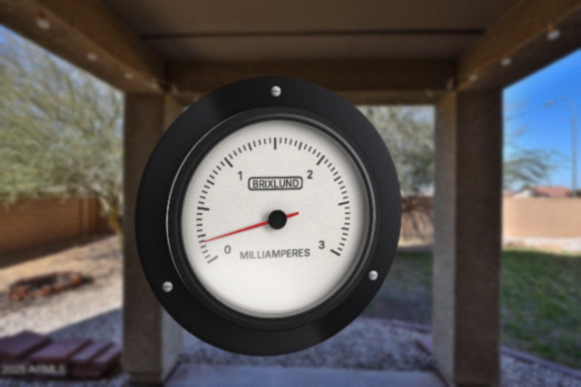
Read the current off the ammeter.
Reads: 0.2 mA
